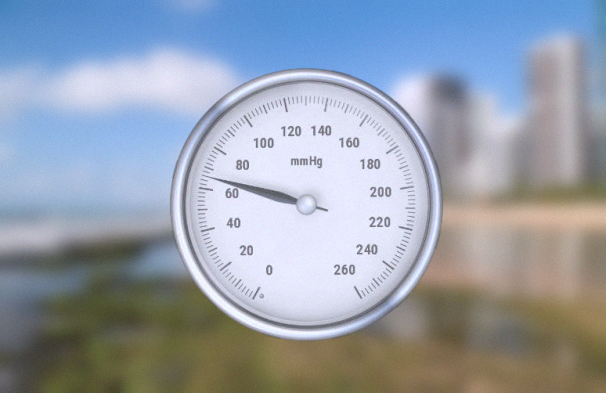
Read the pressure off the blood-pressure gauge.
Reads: 66 mmHg
